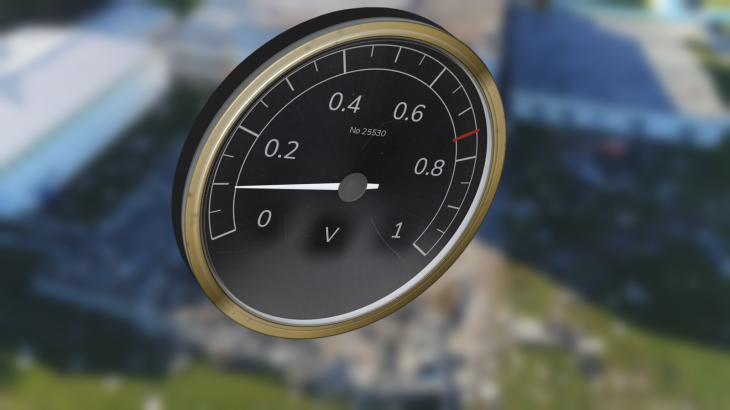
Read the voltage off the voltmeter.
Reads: 0.1 V
